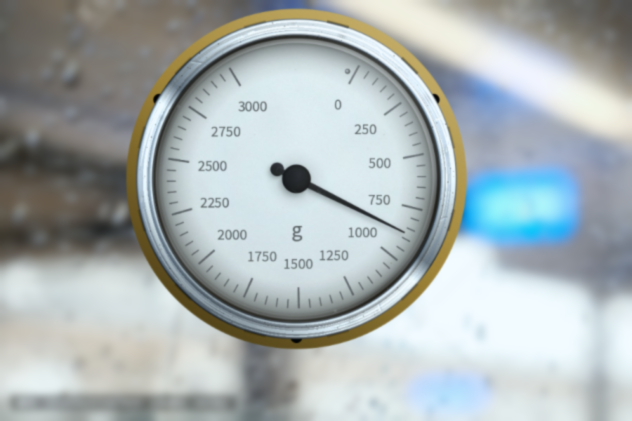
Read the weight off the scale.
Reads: 875 g
